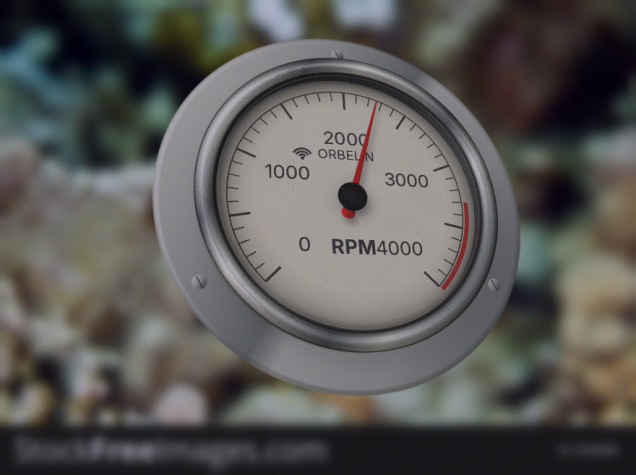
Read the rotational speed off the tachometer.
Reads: 2250 rpm
